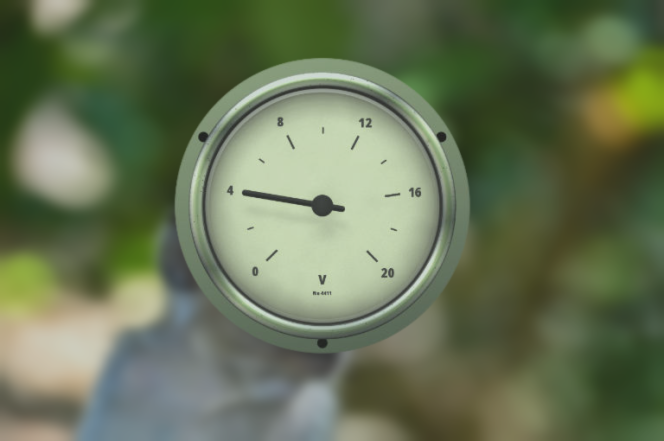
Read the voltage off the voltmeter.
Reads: 4 V
